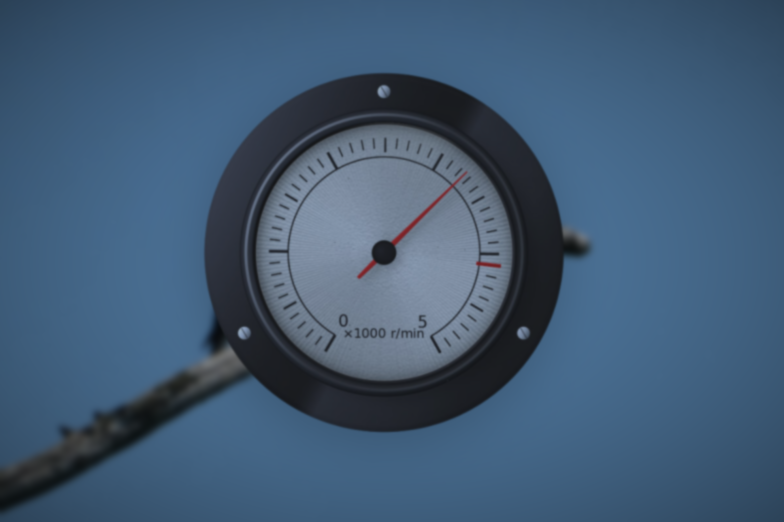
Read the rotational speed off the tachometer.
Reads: 3250 rpm
